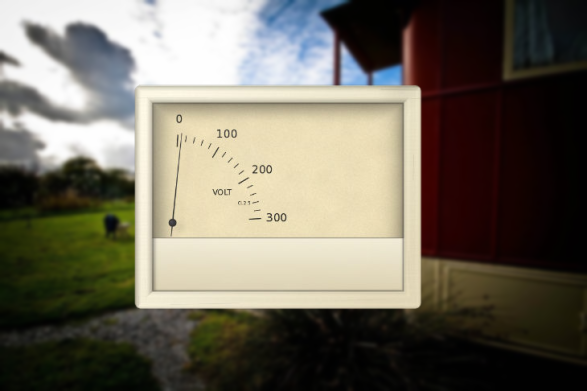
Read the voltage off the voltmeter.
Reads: 10 V
